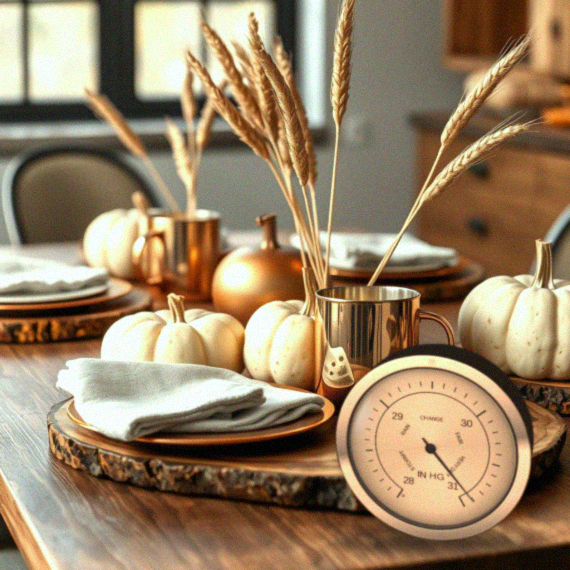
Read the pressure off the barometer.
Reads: 30.9 inHg
